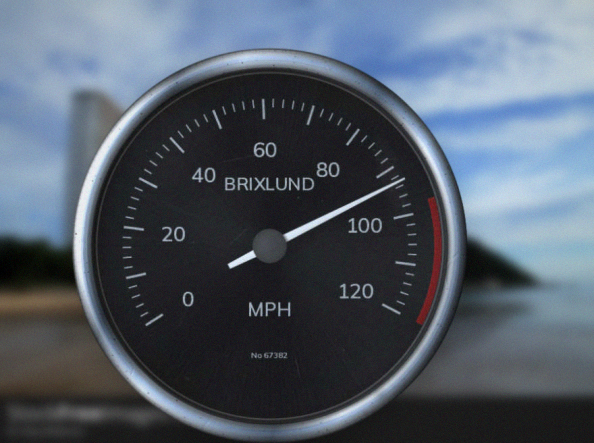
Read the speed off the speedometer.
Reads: 93 mph
